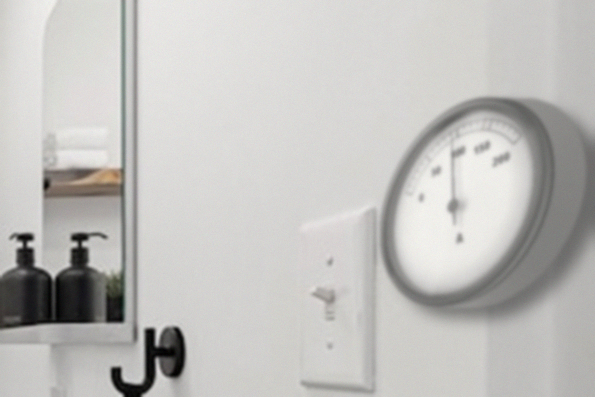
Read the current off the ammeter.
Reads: 100 A
